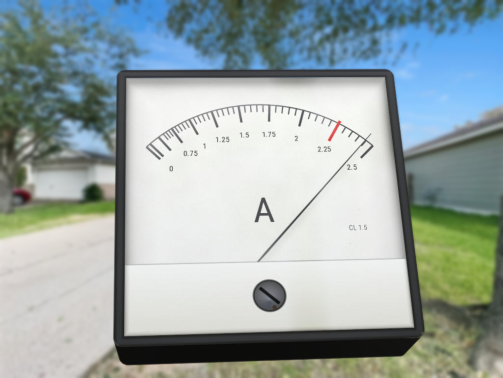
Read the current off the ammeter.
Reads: 2.45 A
